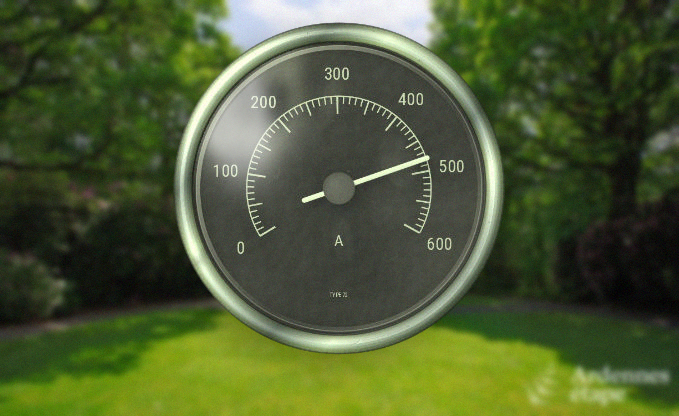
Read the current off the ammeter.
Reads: 480 A
